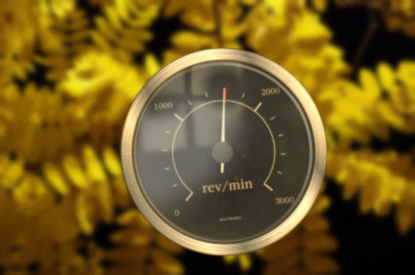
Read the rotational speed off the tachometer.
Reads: 1600 rpm
